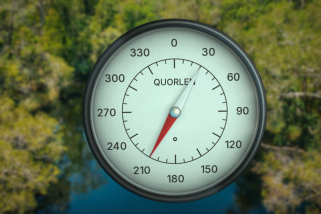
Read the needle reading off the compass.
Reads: 210 °
